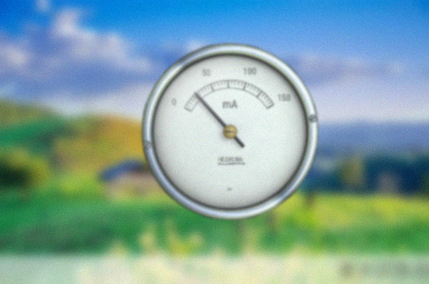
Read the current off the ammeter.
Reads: 25 mA
